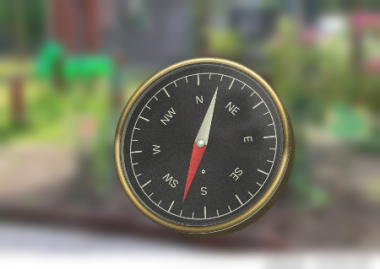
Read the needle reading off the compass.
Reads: 200 °
